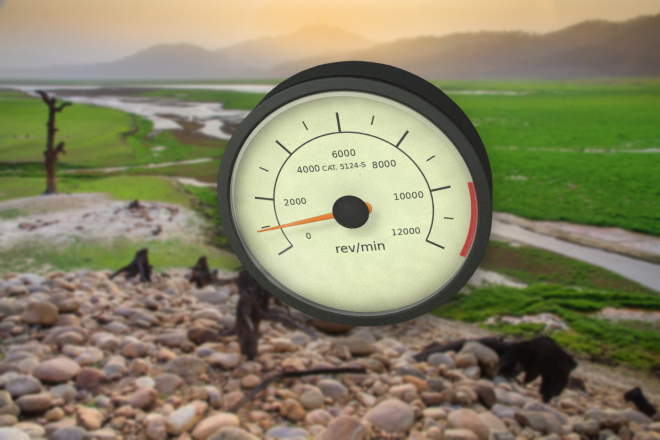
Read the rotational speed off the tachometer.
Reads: 1000 rpm
